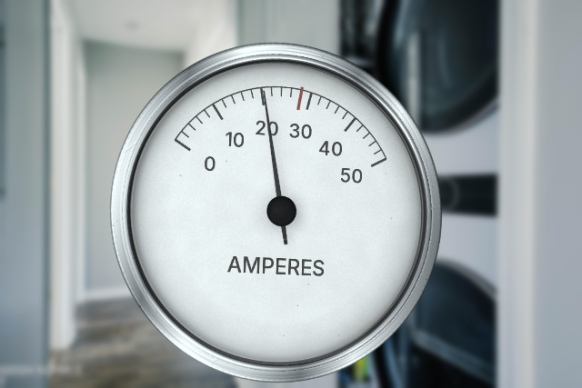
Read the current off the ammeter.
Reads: 20 A
